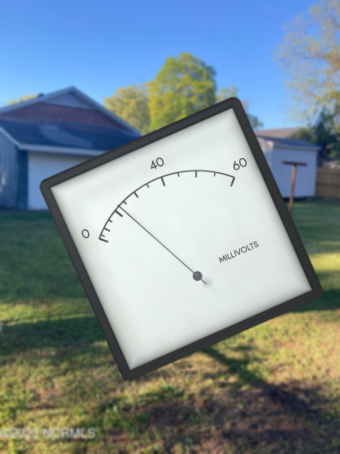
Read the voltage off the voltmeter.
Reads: 22.5 mV
